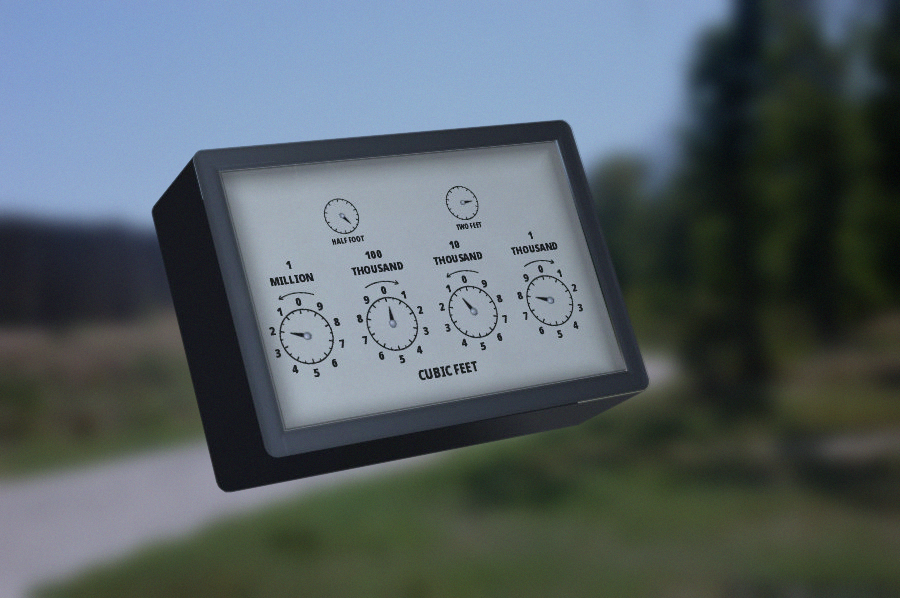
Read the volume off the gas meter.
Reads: 200800 ft³
